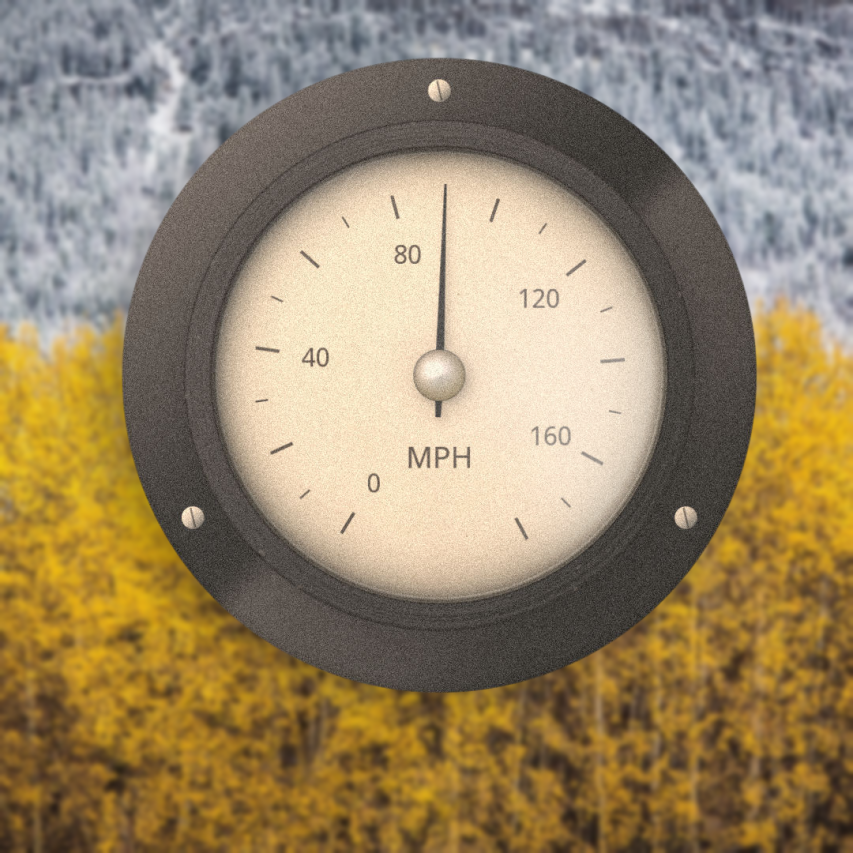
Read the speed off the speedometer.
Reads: 90 mph
